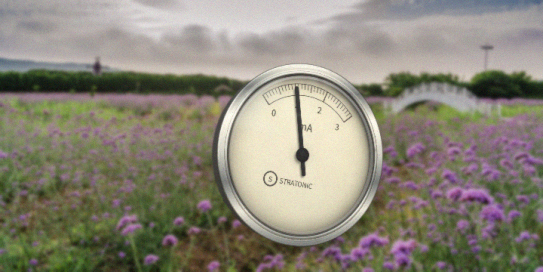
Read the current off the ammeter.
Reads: 1 mA
